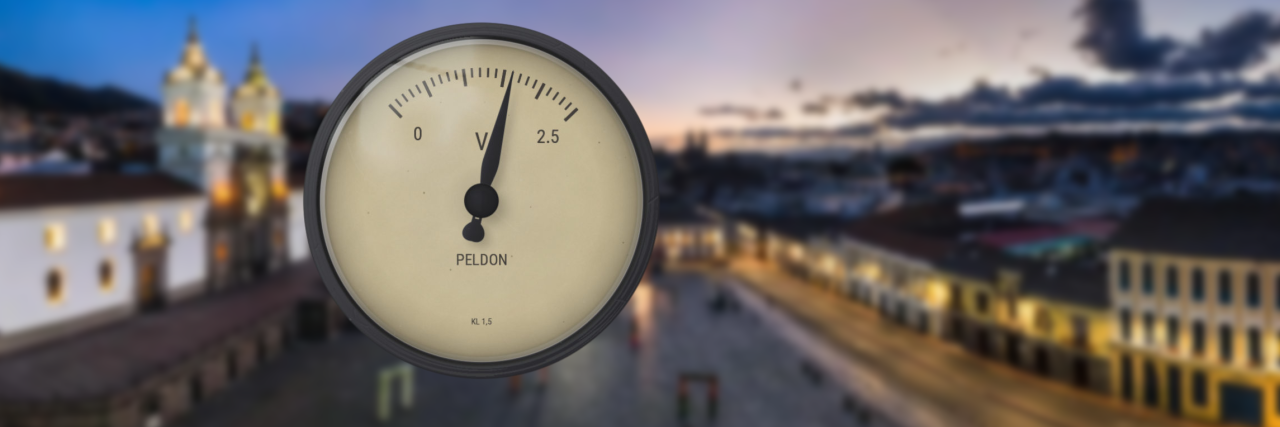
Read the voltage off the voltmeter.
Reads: 1.6 V
